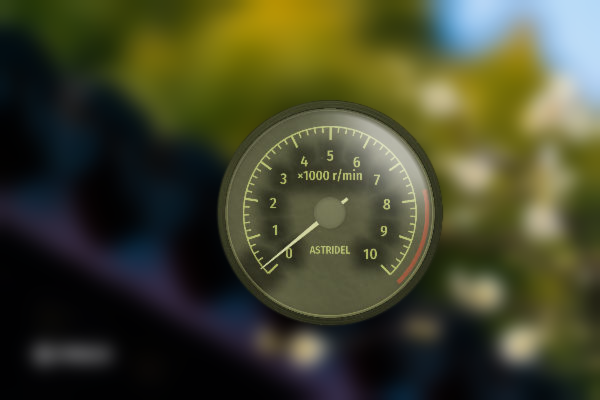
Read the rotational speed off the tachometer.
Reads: 200 rpm
